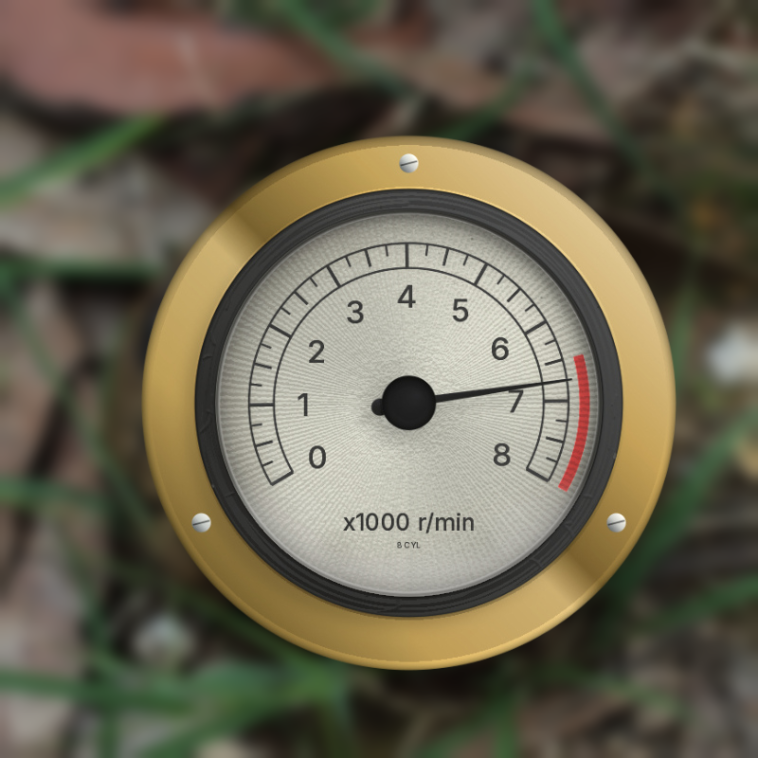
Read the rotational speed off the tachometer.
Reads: 6750 rpm
